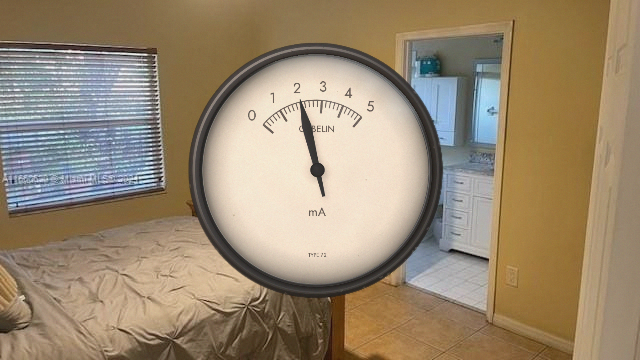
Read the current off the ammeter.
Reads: 2 mA
